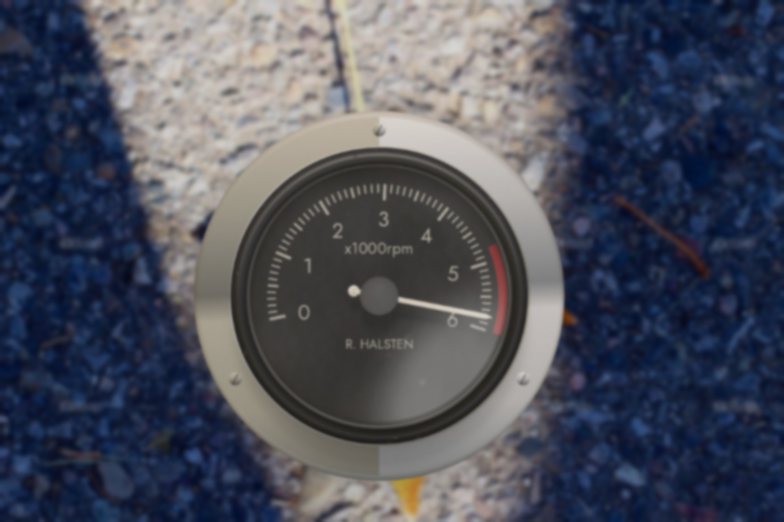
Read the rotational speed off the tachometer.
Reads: 5800 rpm
